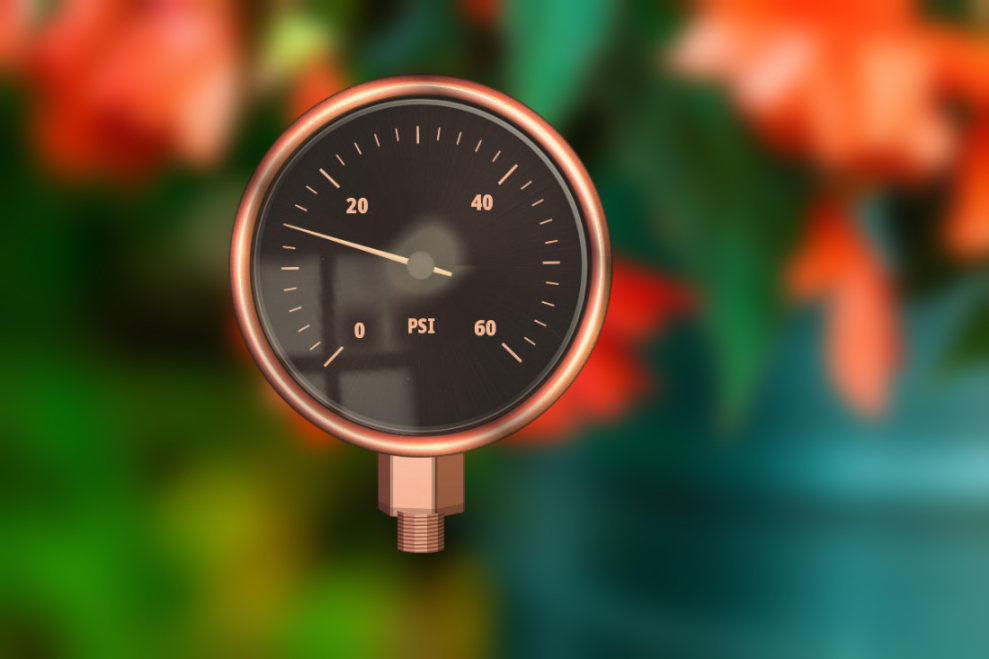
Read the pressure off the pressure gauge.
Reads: 14 psi
